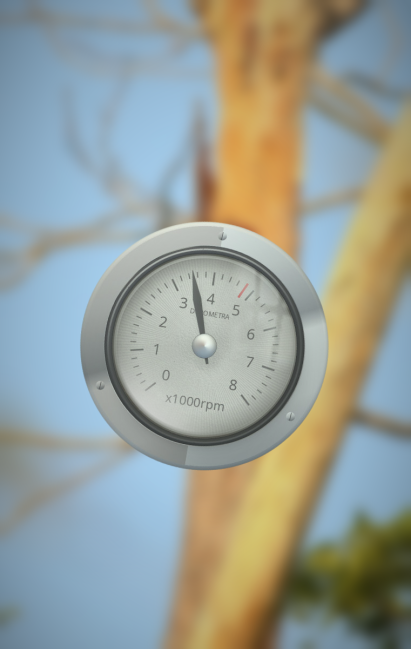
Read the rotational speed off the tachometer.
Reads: 3500 rpm
